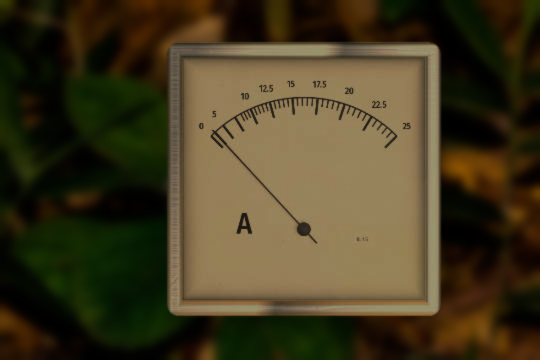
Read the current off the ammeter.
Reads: 2.5 A
